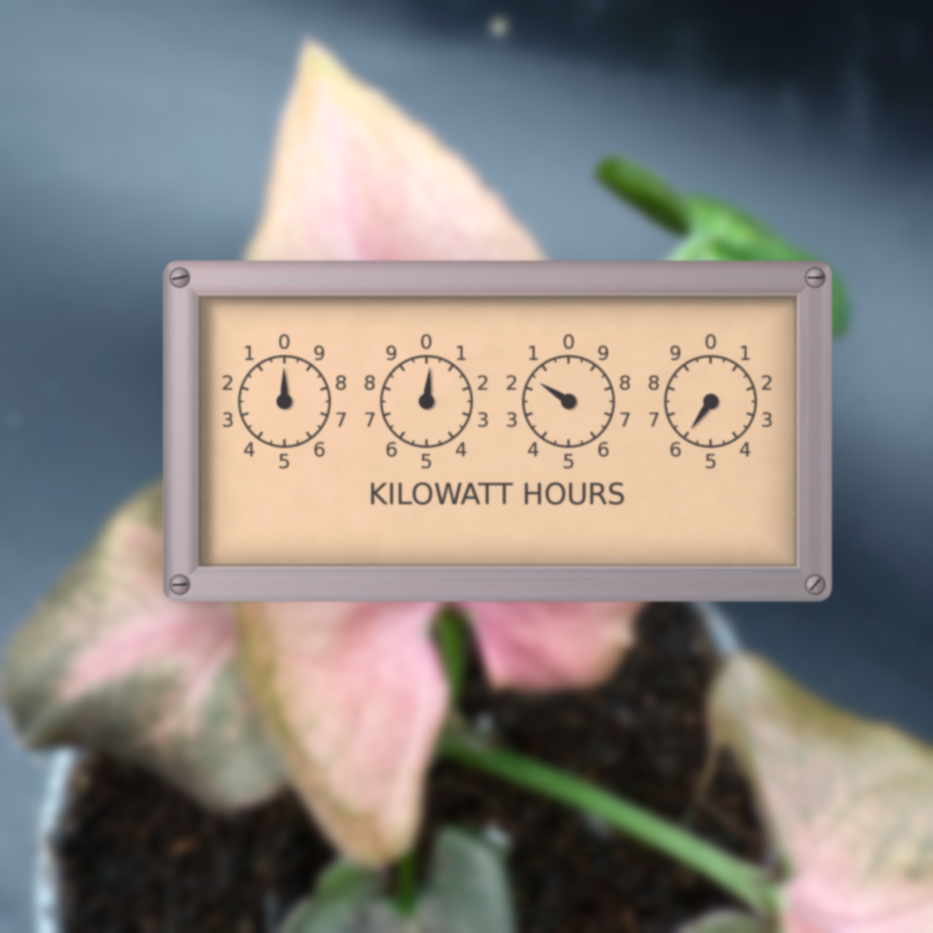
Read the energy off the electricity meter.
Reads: 16 kWh
